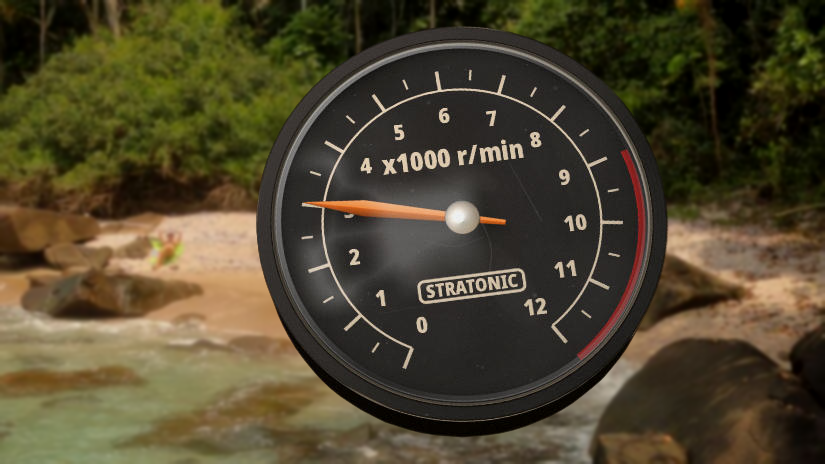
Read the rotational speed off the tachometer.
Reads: 3000 rpm
